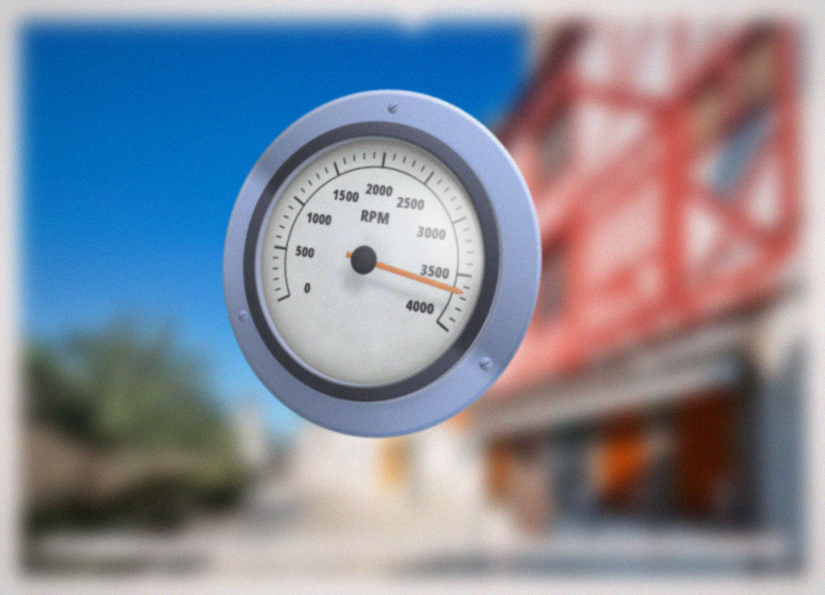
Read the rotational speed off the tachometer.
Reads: 3650 rpm
